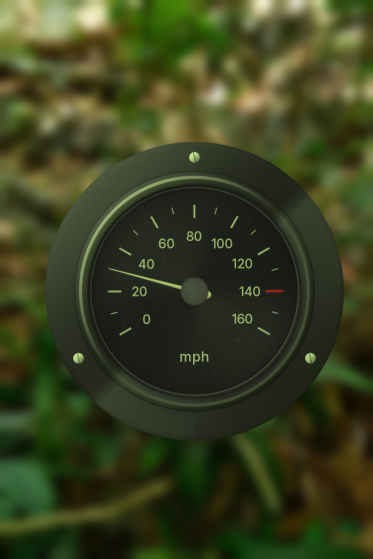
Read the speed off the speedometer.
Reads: 30 mph
